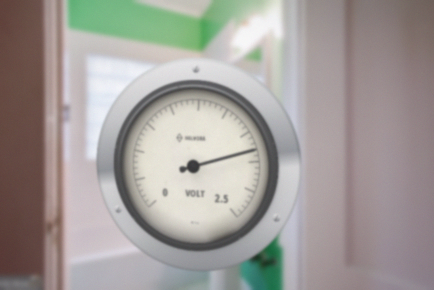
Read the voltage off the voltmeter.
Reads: 1.9 V
